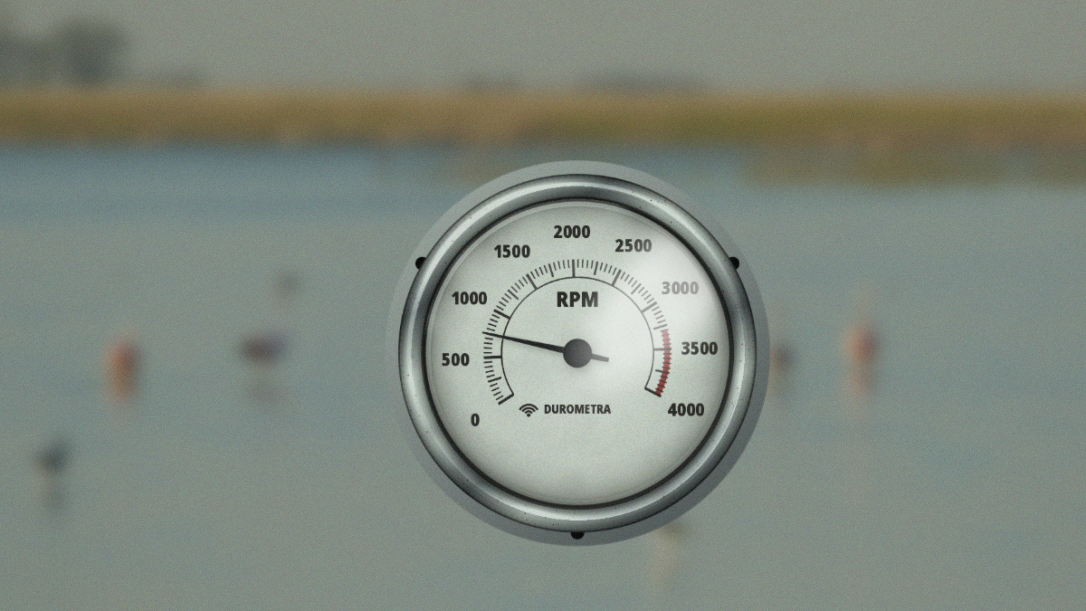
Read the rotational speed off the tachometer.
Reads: 750 rpm
